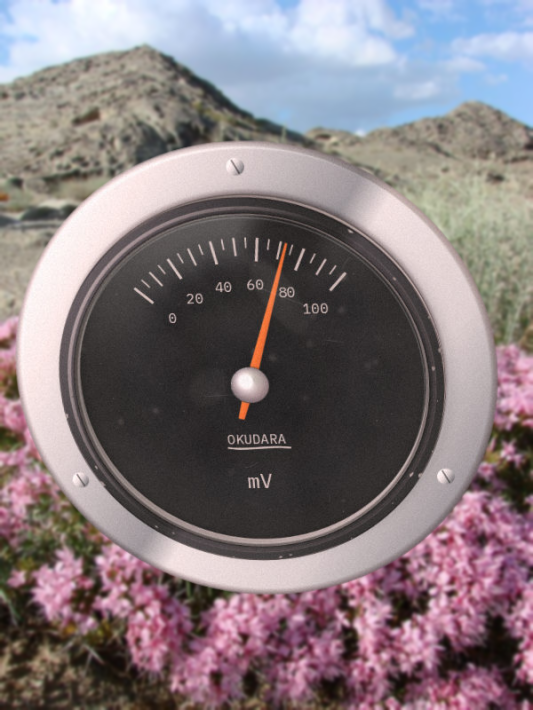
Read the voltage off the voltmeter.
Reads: 72.5 mV
